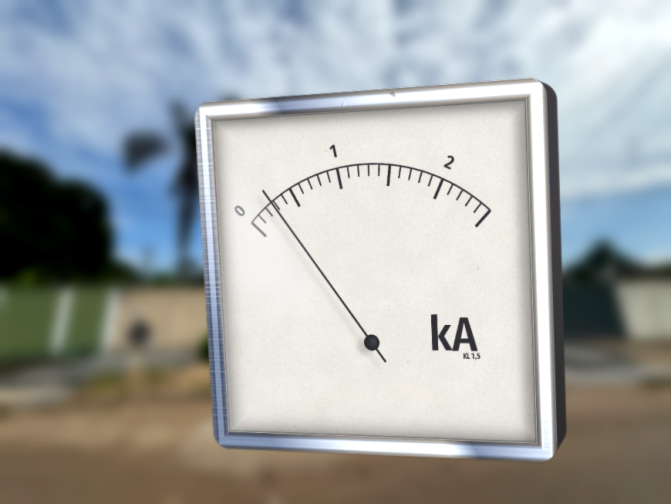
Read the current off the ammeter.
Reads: 0.3 kA
